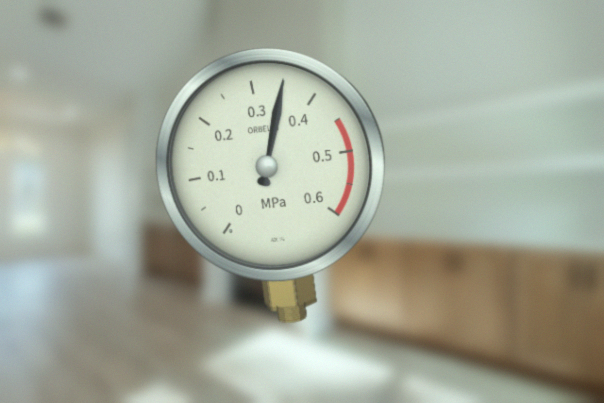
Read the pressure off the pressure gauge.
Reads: 0.35 MPa
